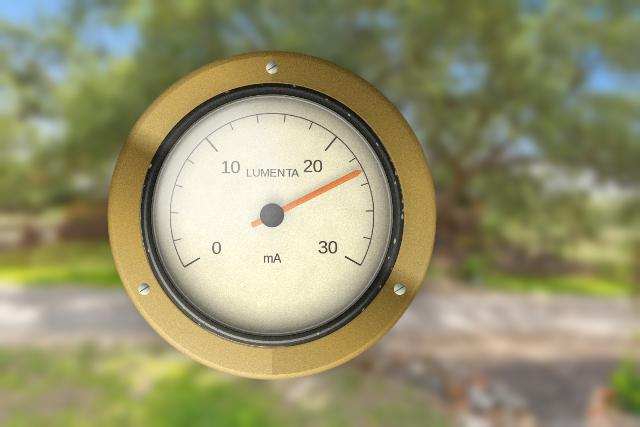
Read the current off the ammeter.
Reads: 23 mA
